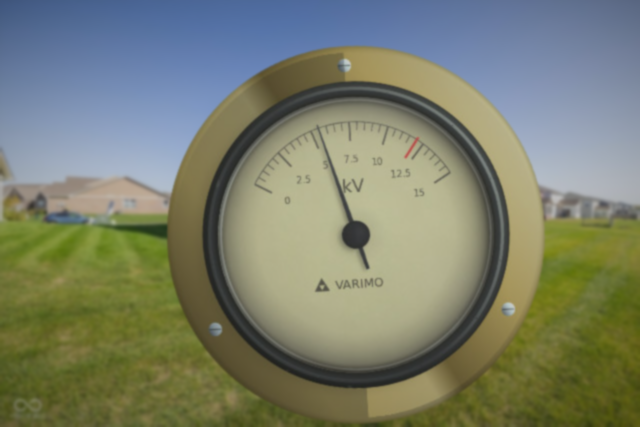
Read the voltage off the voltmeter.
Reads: 5.5 kV
